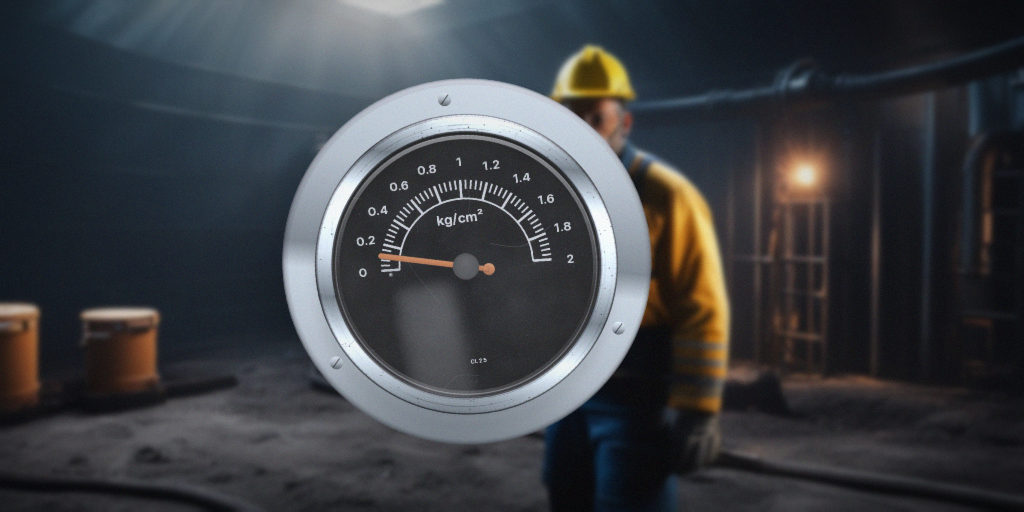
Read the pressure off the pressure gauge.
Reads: 0.12 kg/cm²
